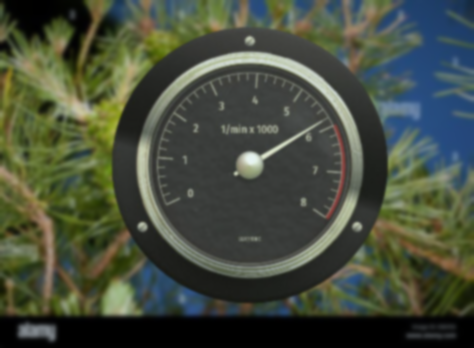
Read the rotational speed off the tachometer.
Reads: 5800 rpm
